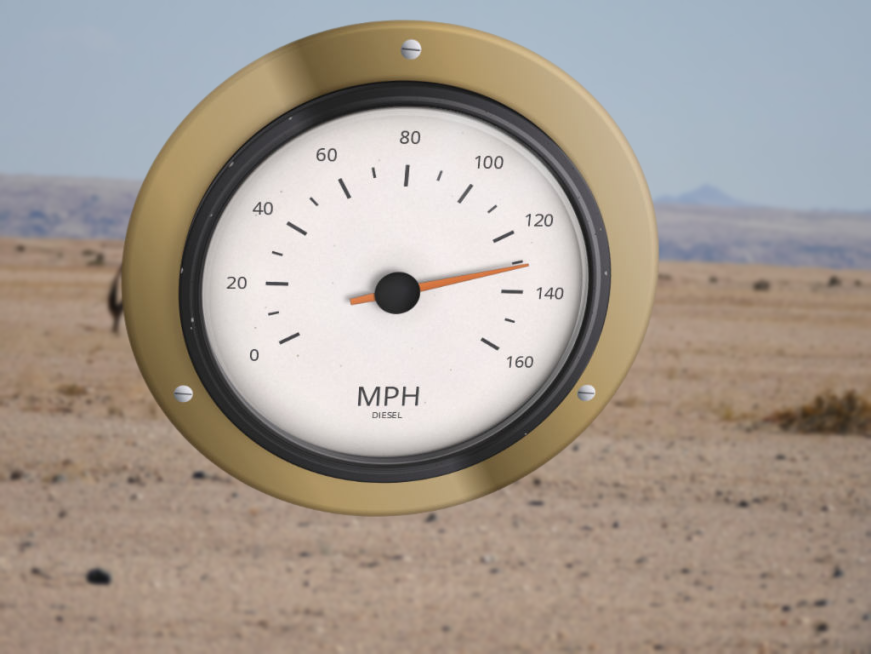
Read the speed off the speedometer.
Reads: 130 mph
